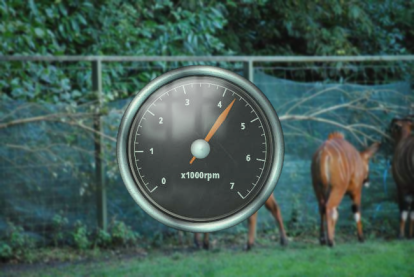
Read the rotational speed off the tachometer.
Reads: 4300 rpm
